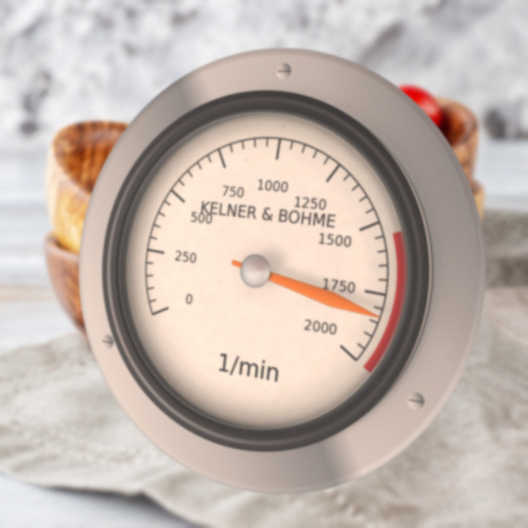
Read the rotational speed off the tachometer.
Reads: 1825 rpm
